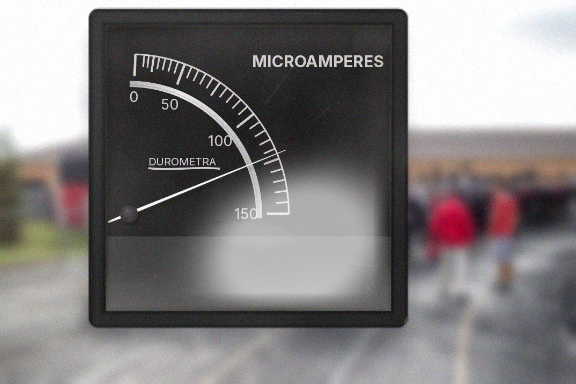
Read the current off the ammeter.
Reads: 122.5 µA
